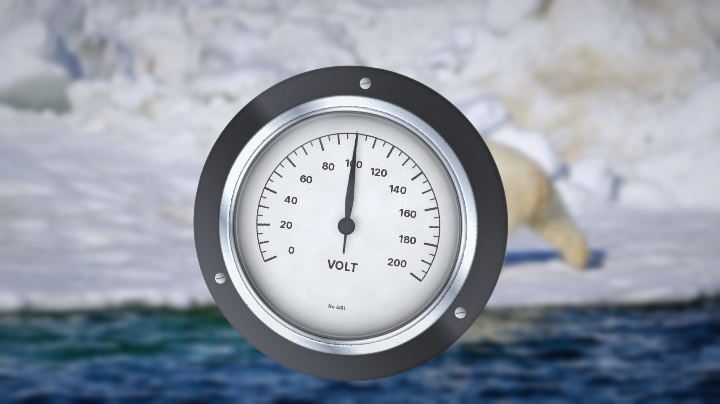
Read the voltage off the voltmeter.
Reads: 100 V
